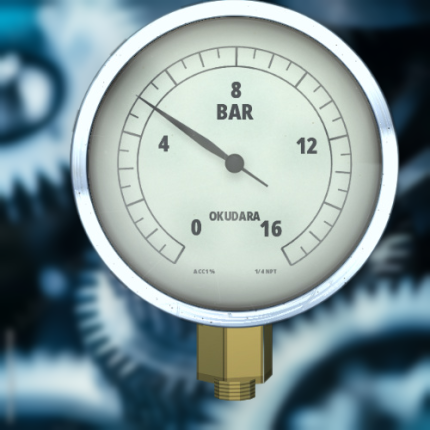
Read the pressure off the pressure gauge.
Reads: 5 bar
